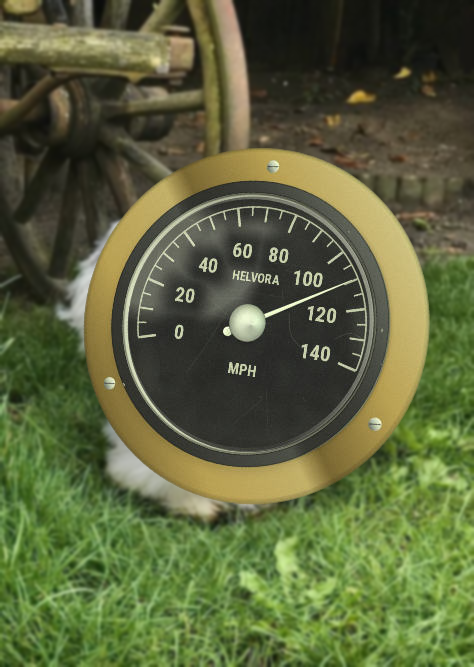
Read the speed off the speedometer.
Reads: 110 mph
